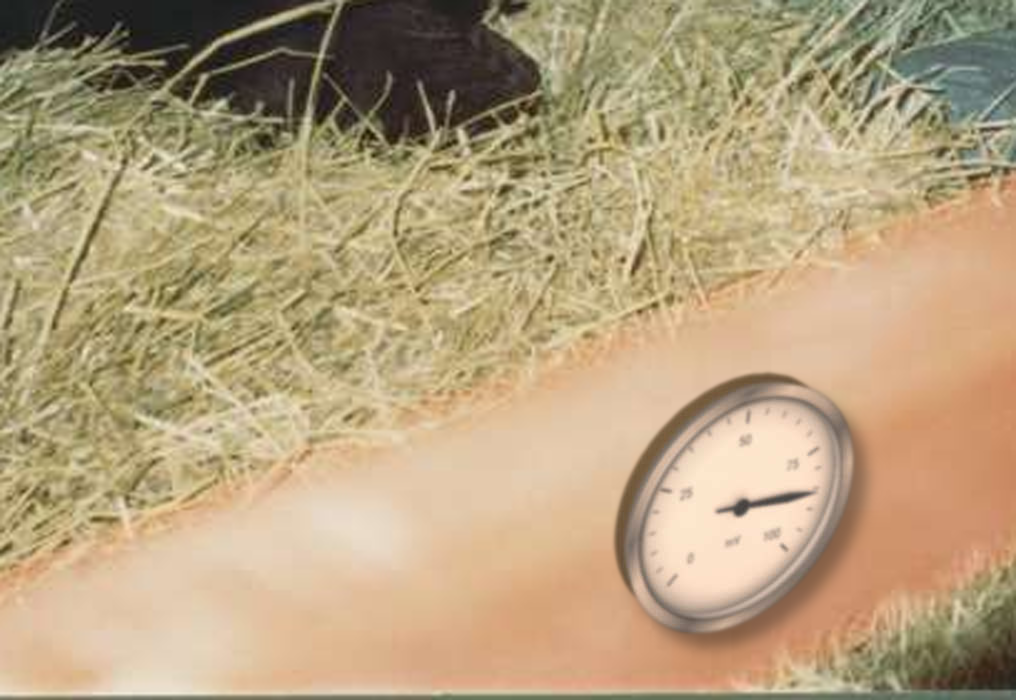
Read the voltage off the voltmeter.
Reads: 85 mV
